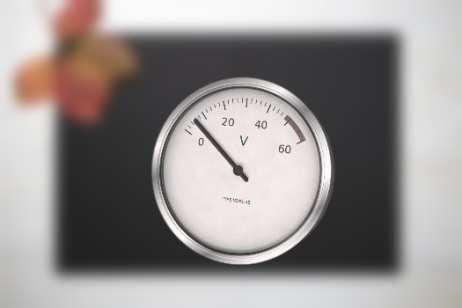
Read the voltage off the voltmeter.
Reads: 6 V
